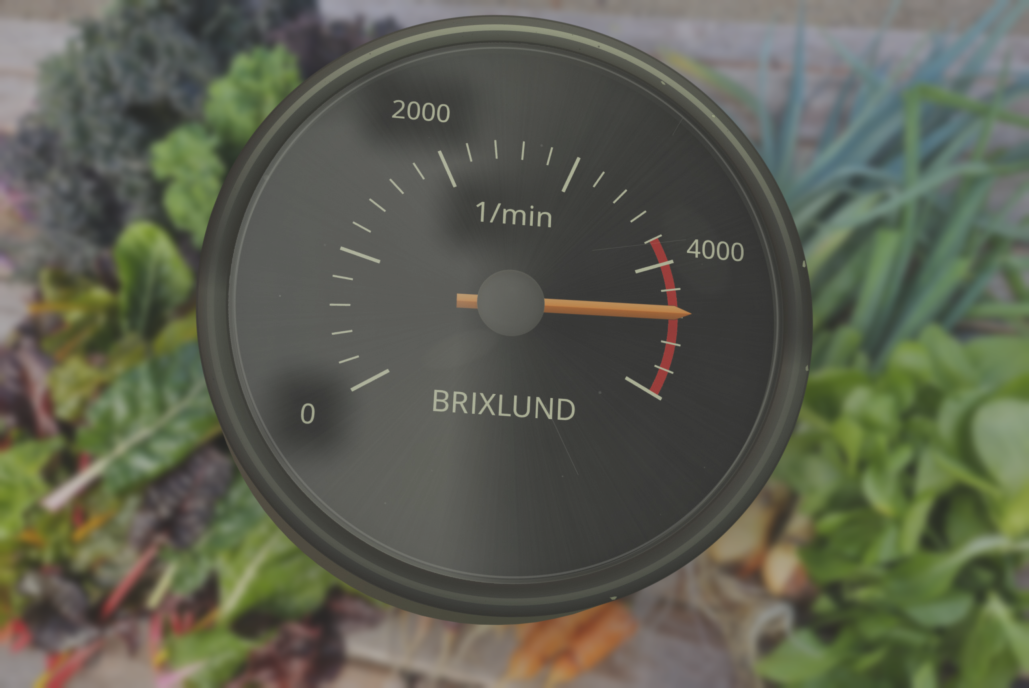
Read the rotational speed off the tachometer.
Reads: 4400 rpm
